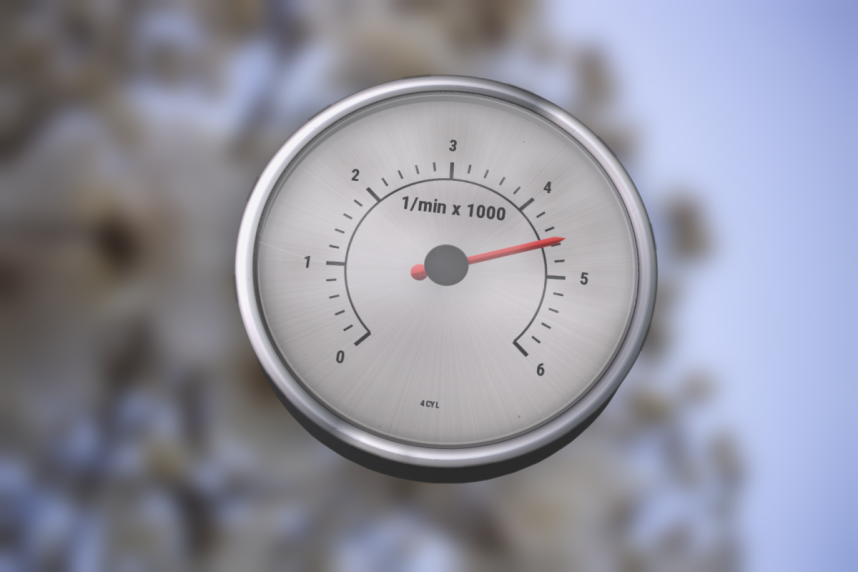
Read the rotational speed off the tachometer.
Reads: 4600 rpm
